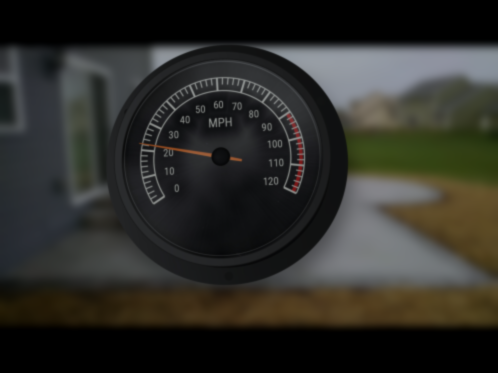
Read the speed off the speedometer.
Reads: 22 mph
